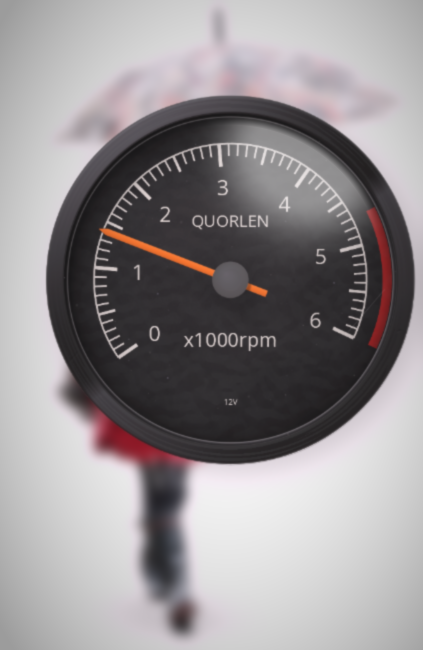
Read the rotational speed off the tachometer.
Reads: 1400 rpm
